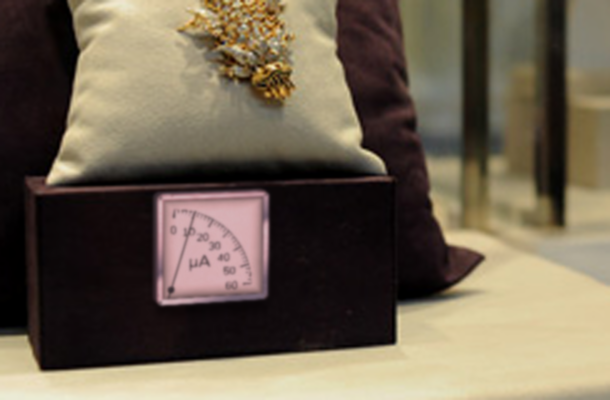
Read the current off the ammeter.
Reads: 10 µA
